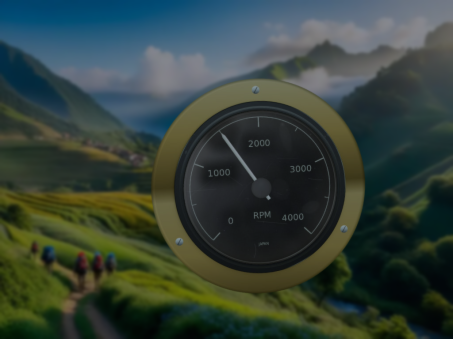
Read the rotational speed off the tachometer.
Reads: 1500 rpm
